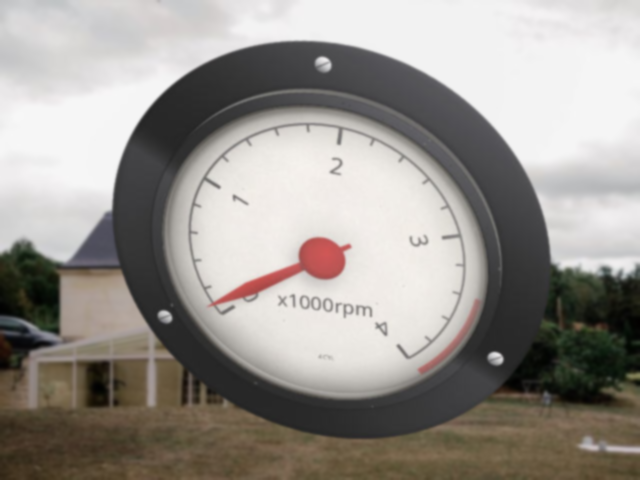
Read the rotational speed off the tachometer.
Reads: 100 rpm
